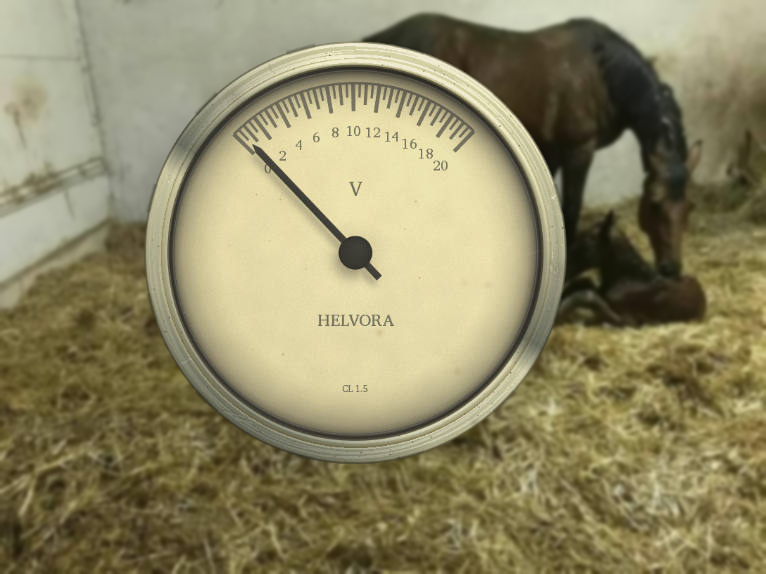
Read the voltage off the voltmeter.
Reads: 0.5 V
